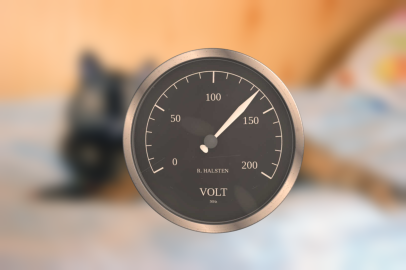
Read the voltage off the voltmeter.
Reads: 135 V
